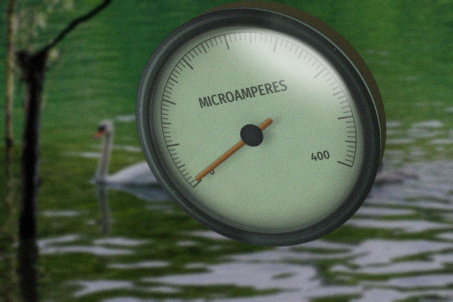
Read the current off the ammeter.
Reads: 5 µA
